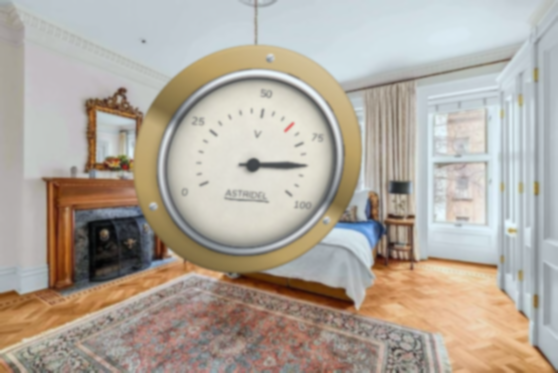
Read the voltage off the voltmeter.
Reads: 85 V
